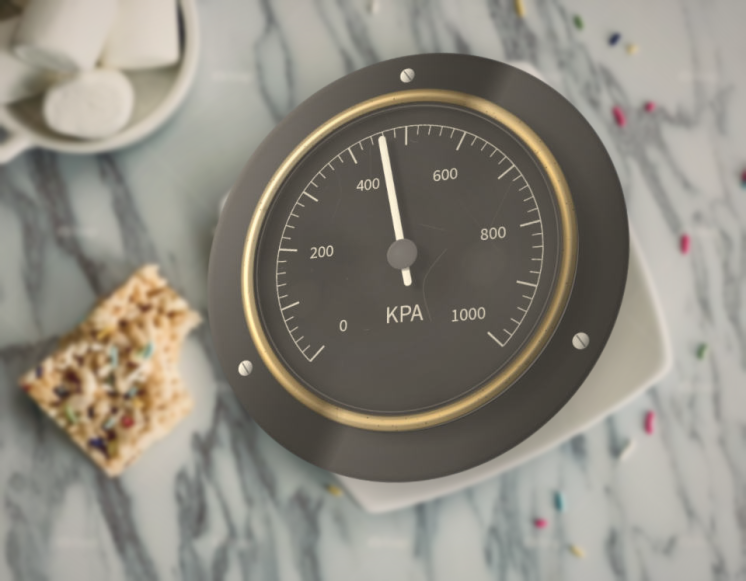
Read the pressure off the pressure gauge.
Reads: 460 kPa
